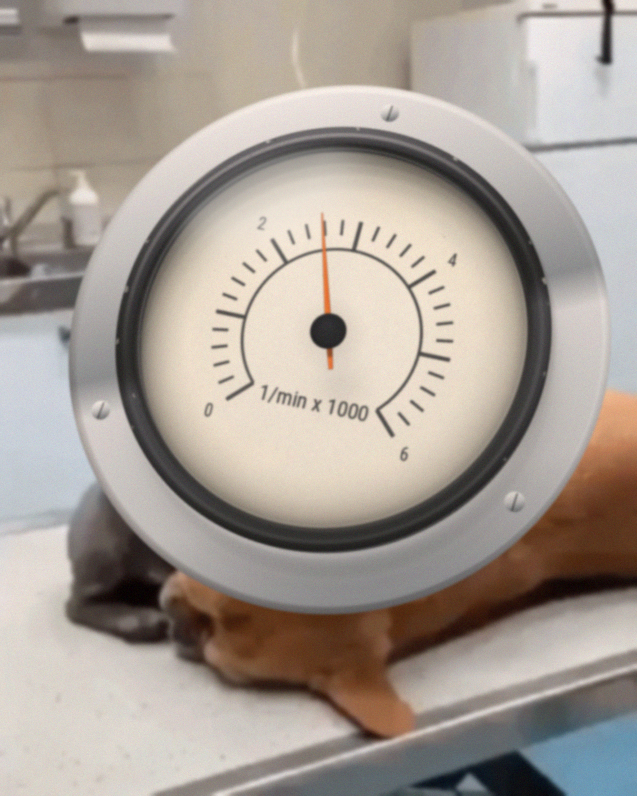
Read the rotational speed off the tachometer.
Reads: 2600 rpm
